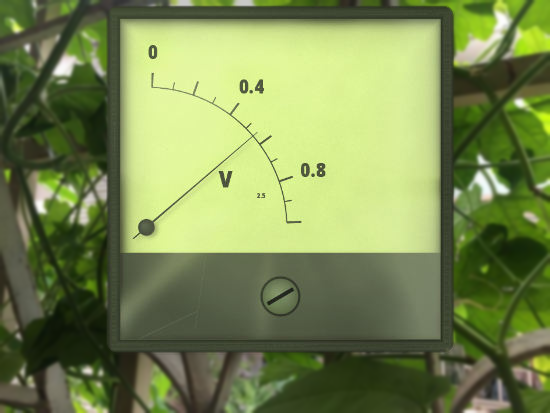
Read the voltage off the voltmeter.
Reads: 0.55 V
